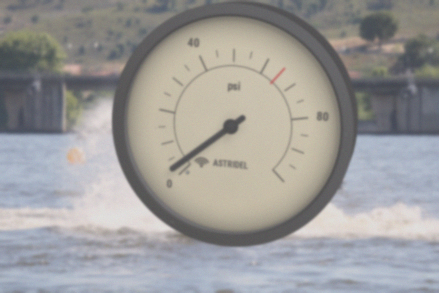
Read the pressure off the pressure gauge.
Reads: 2.5 psi
